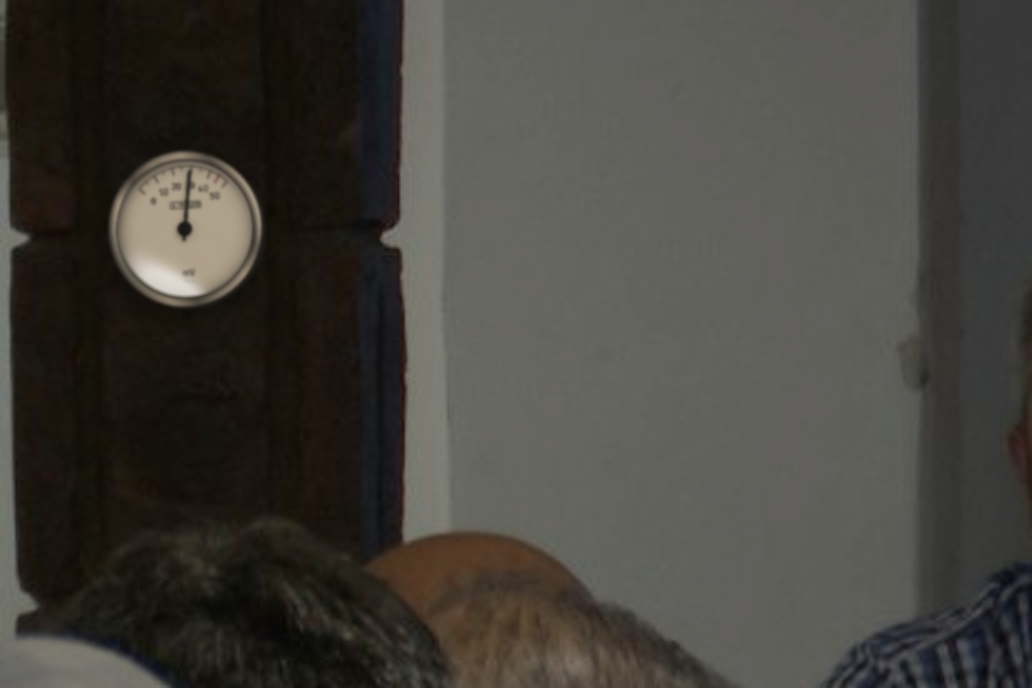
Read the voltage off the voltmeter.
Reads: 30 mV
